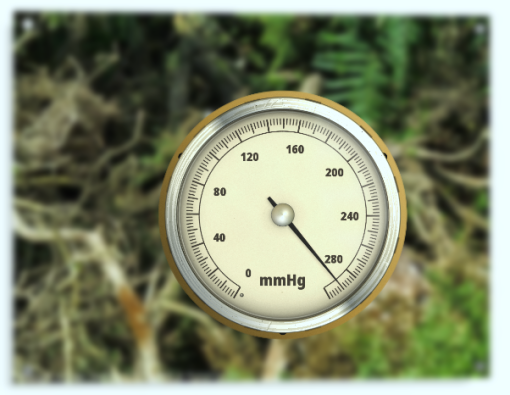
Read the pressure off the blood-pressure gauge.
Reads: 290 mmHg
